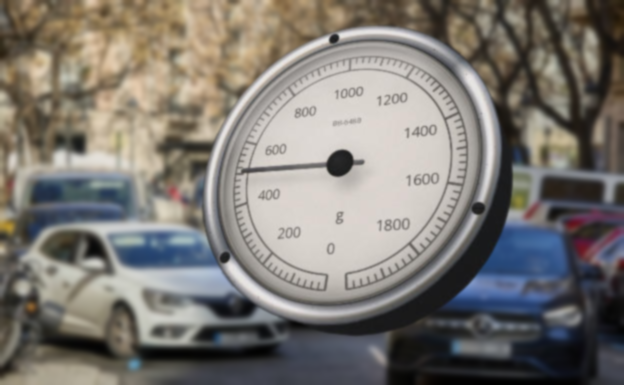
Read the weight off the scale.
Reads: 500 g
